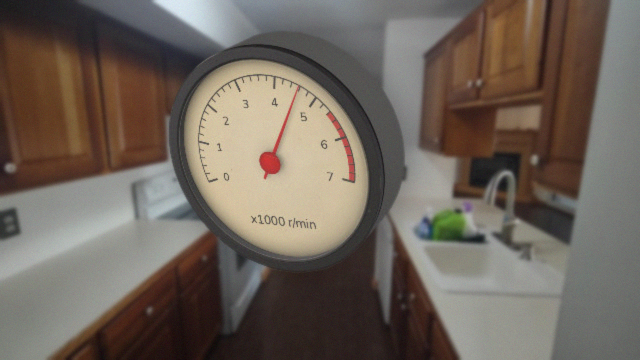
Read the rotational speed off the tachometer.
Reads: 4600 rpm
